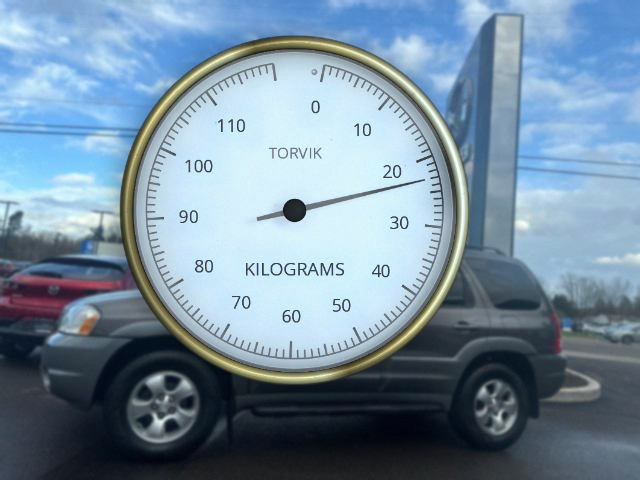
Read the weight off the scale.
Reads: 23 kg
